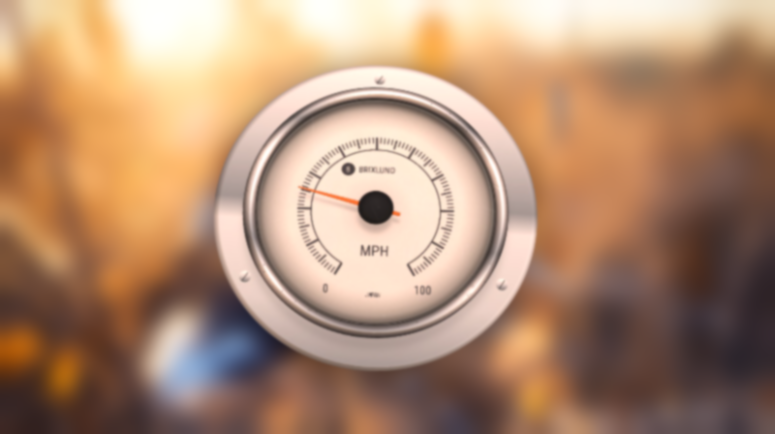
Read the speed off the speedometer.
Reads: 25 mph
